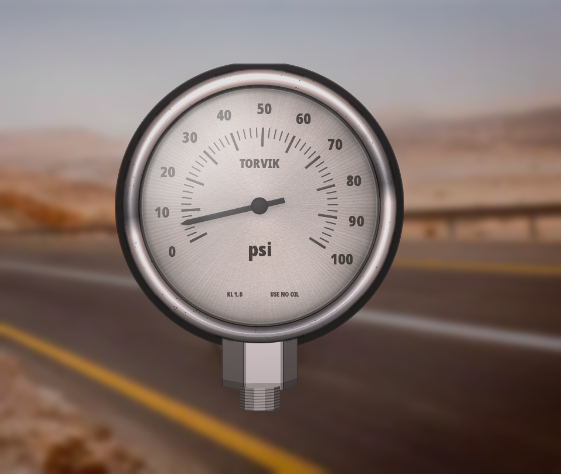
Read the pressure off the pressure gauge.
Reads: 6 psi
